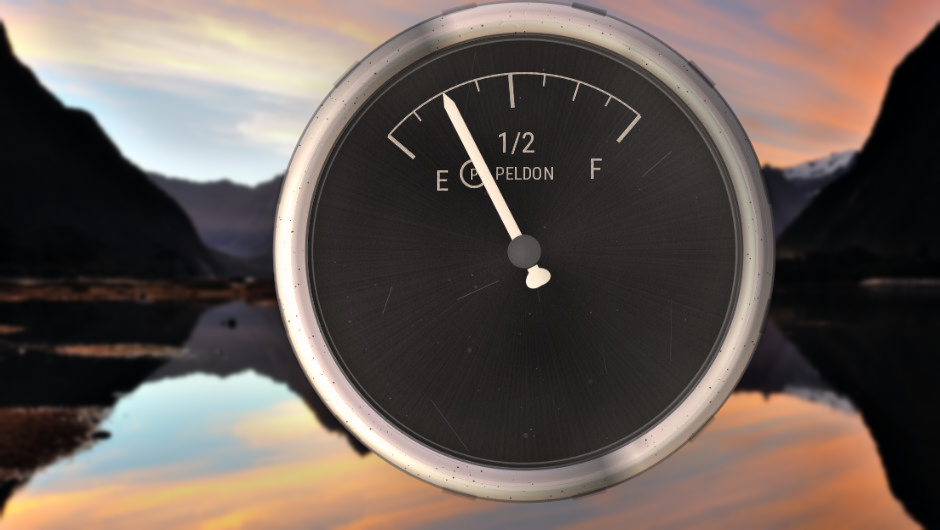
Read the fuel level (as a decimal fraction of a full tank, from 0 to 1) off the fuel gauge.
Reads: 0.25
